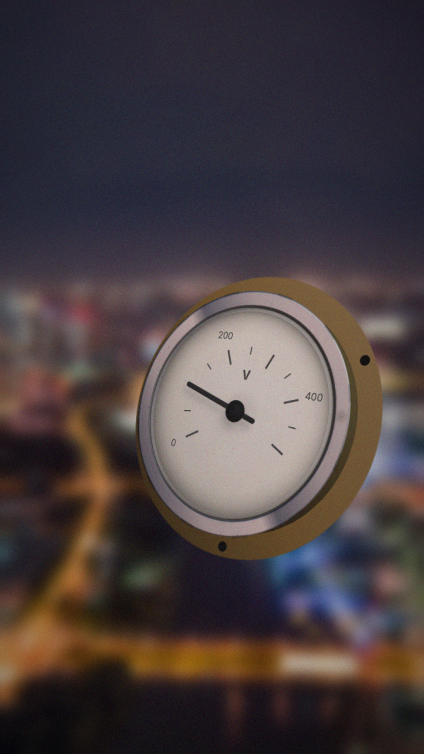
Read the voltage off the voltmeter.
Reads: 100 V
